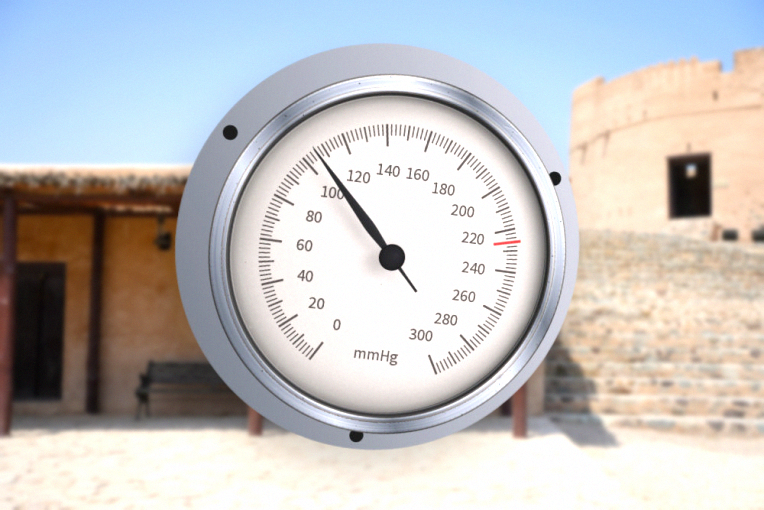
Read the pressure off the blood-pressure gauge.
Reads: 106 mmHg
